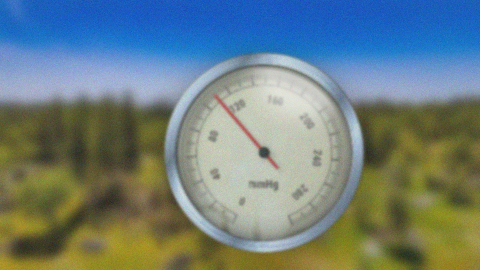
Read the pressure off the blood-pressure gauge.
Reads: 110 mmHg
